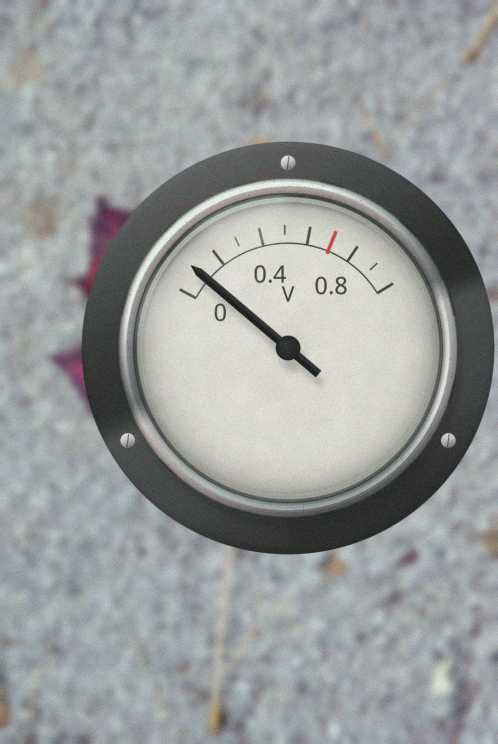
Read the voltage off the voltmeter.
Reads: 0.1 V
